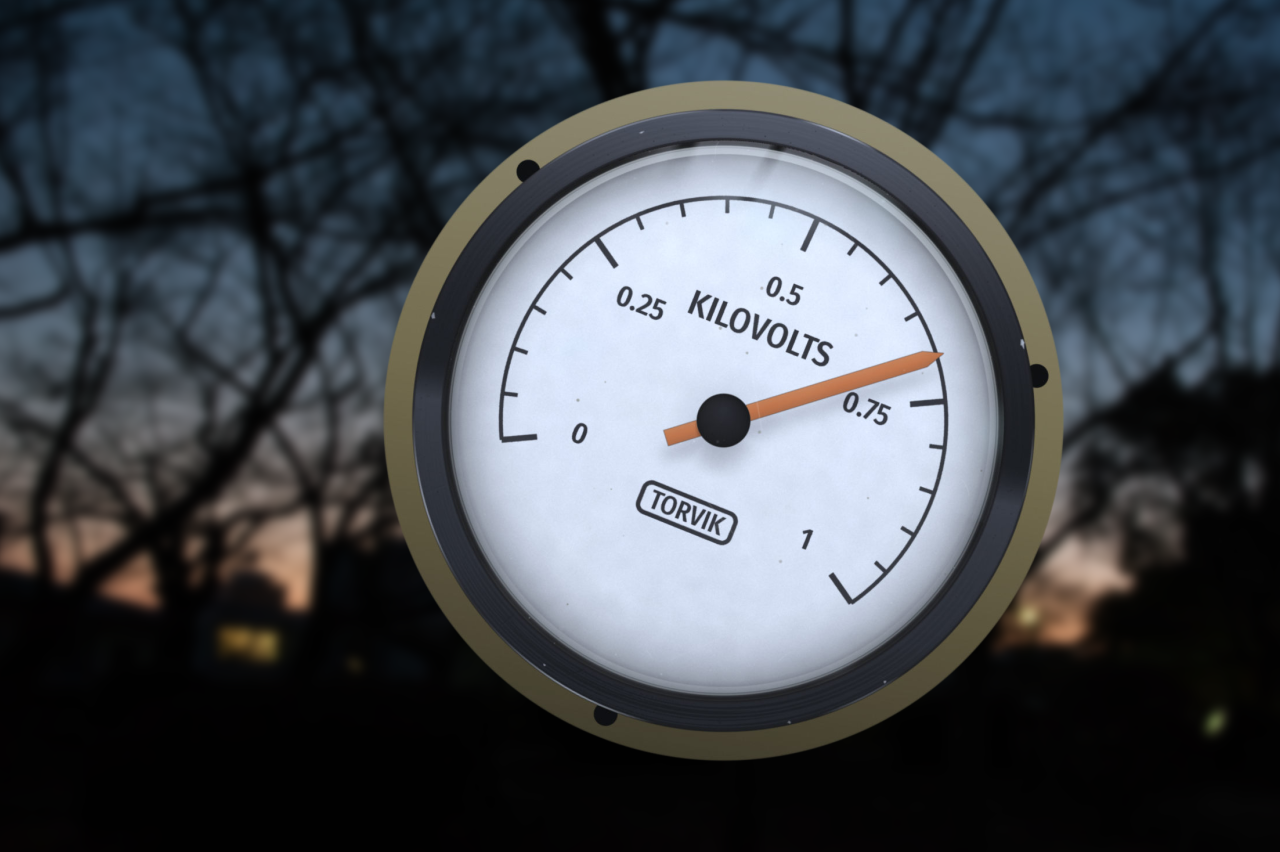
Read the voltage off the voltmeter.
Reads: 0.7 kV
